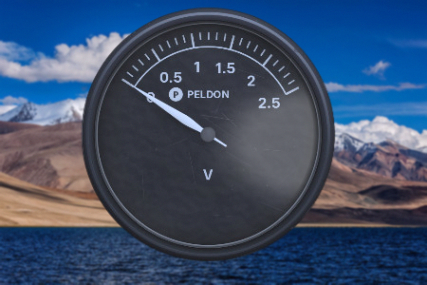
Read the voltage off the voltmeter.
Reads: 0 V
